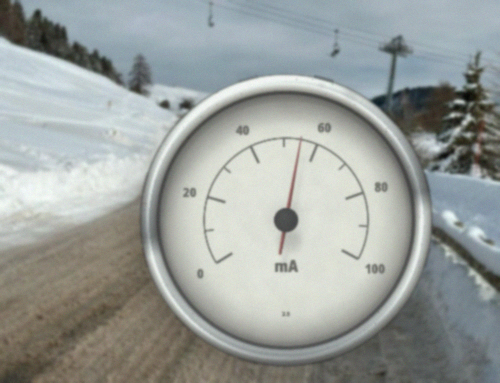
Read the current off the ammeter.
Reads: 55 mA
